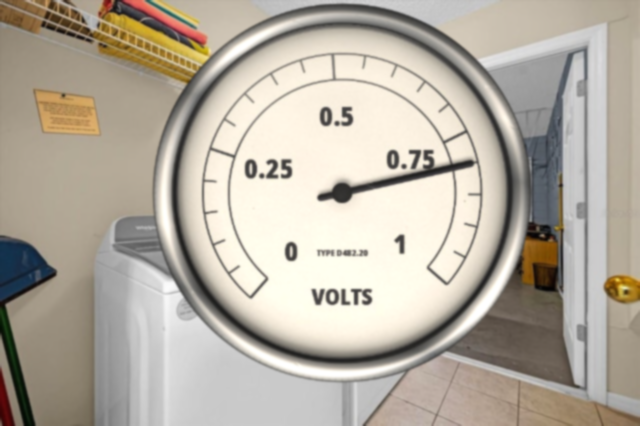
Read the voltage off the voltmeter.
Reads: 0.8 V
